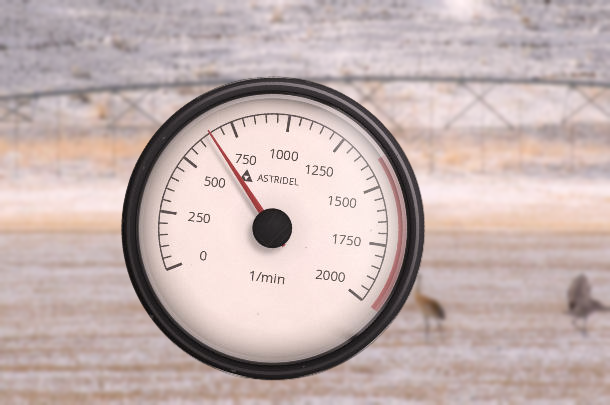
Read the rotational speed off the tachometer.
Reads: 650 rpm
